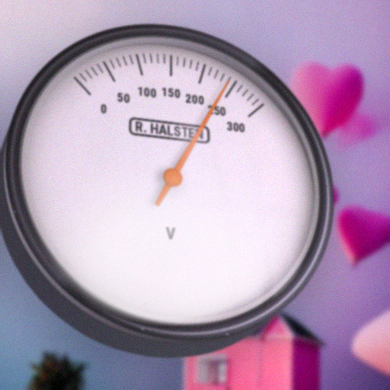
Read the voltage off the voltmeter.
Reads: 240 V
